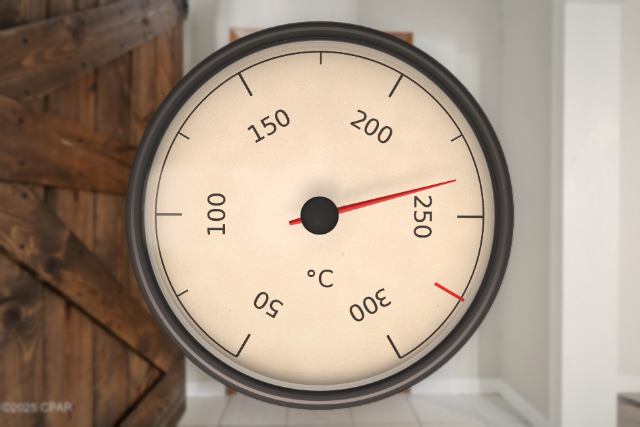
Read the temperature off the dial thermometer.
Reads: 237.5 °C
